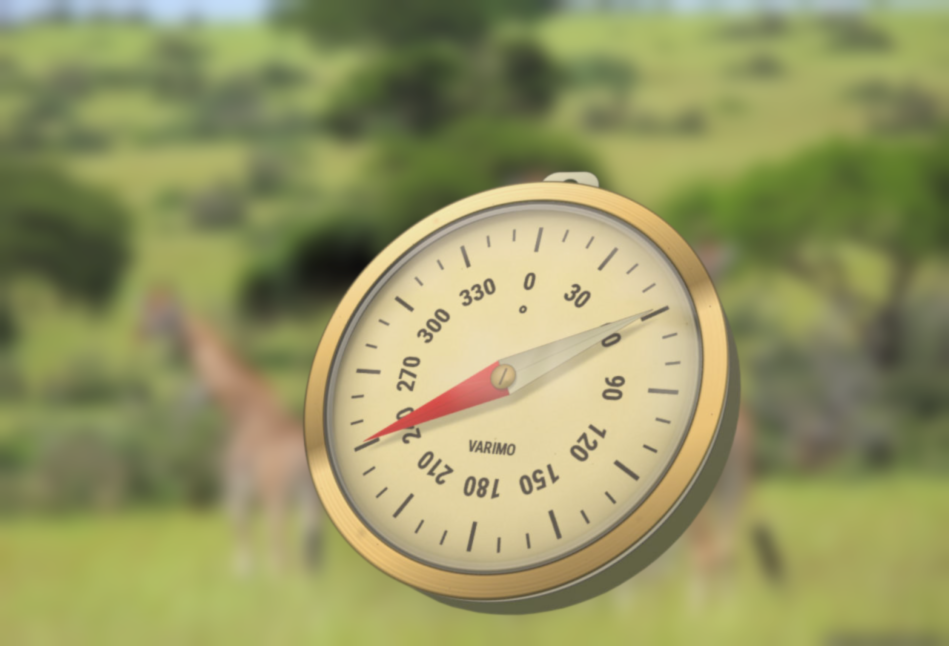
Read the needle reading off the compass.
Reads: 240 °
